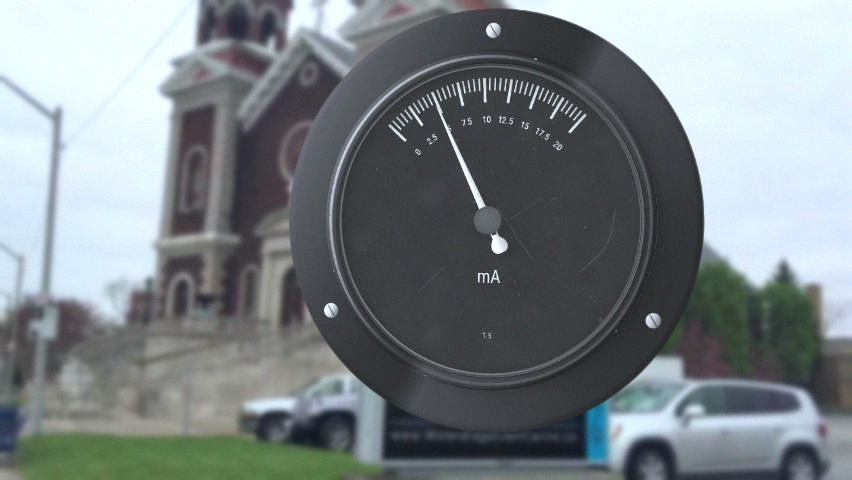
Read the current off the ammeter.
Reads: 5 mA
